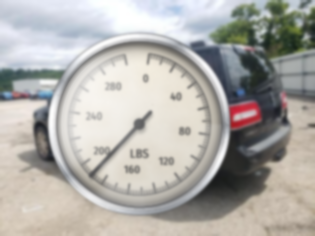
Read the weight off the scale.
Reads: 190 lb
